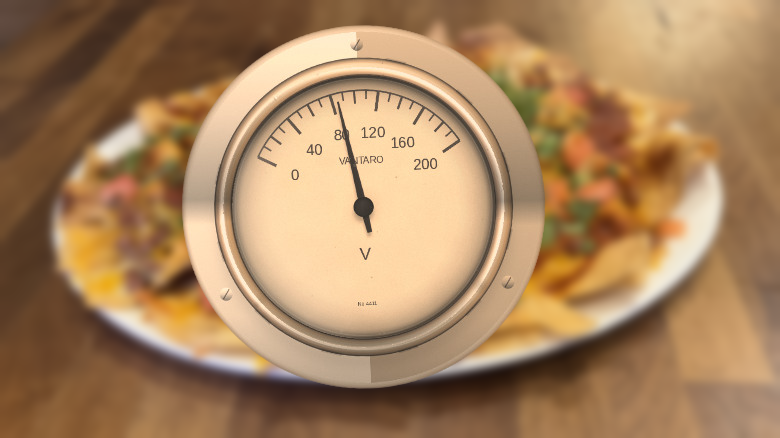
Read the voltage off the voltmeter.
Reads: 85 V
